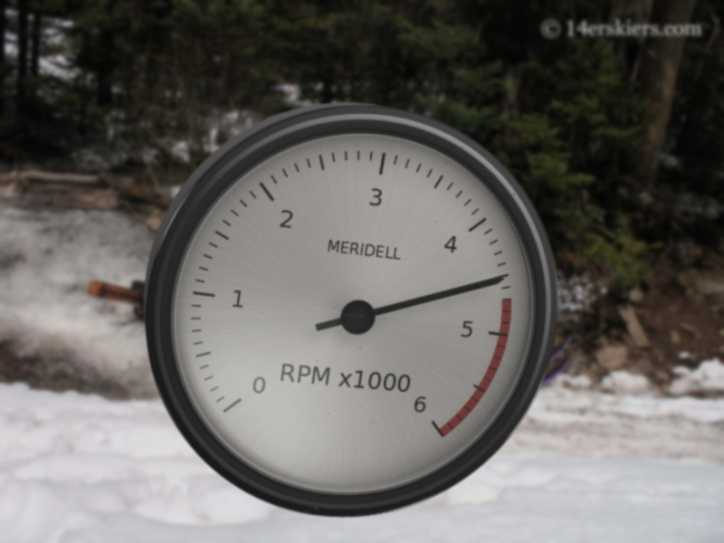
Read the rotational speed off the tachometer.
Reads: 4500 rpm
